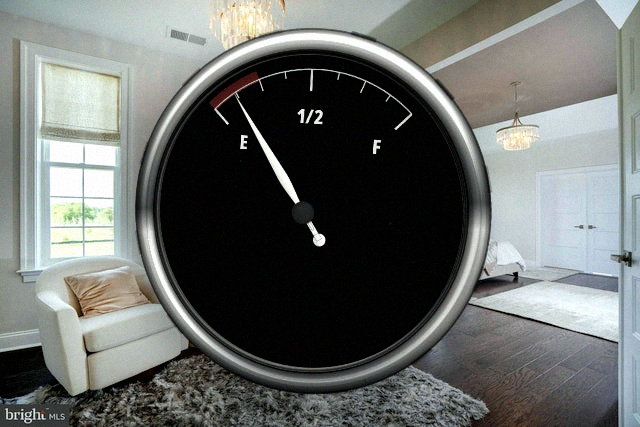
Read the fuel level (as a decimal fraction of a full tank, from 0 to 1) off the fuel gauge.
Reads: 0.125
